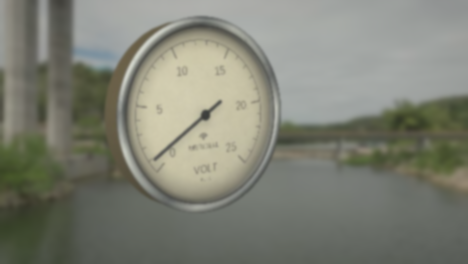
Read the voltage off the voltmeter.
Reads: 1 V
